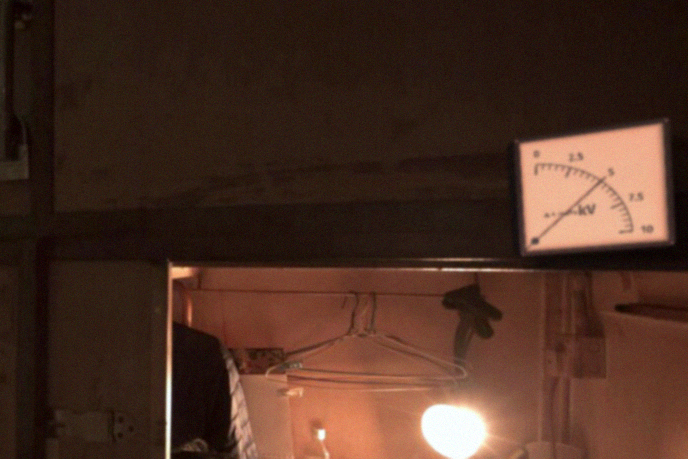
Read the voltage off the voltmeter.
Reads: 5 kV
